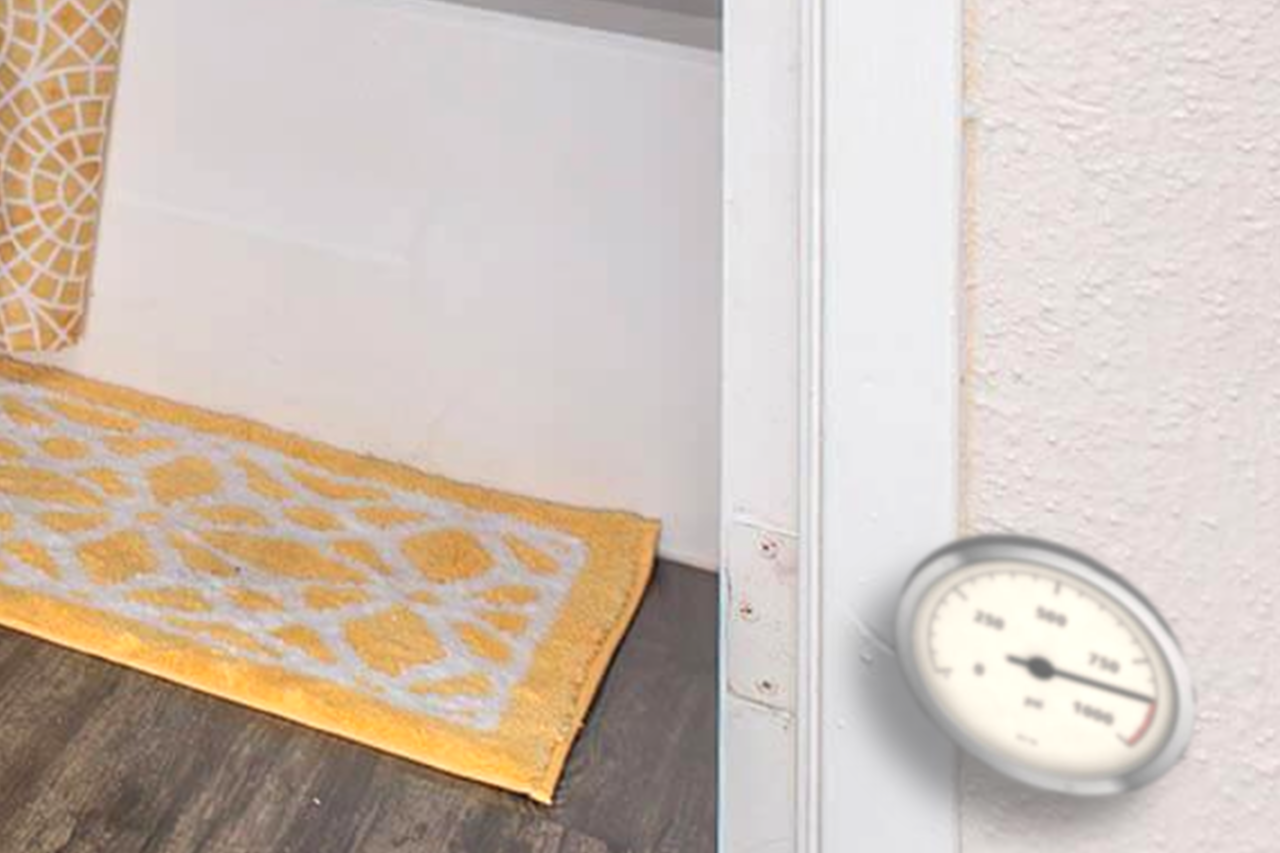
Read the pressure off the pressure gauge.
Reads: 850 psi
